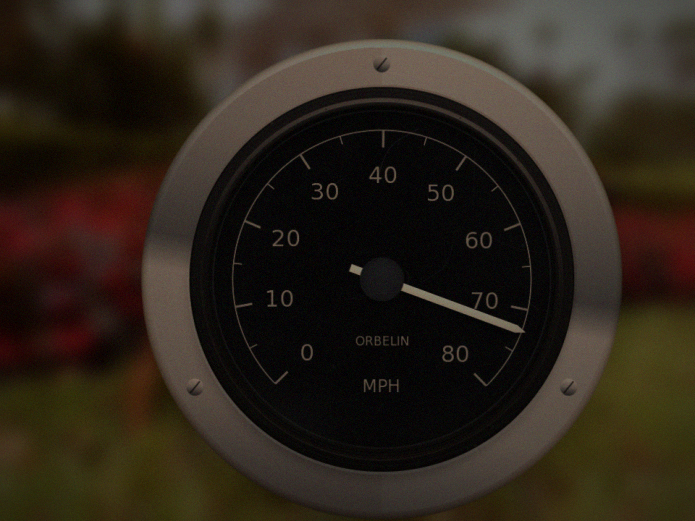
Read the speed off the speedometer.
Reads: 72.5 mph
